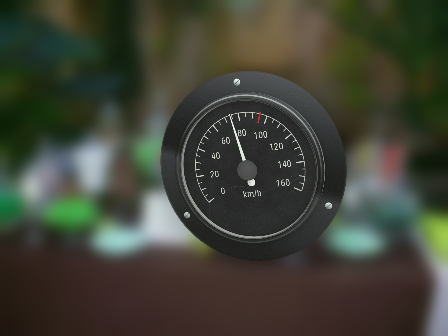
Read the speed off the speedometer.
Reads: 75 km/h
